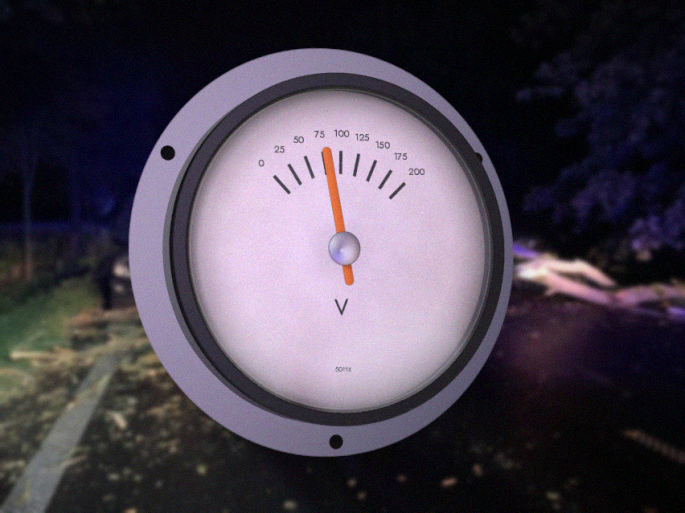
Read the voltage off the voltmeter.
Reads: 75 V
